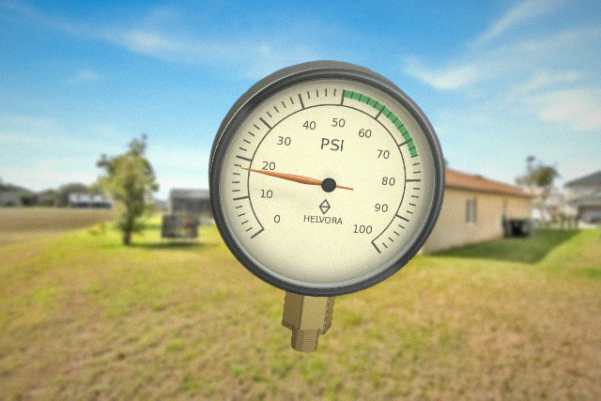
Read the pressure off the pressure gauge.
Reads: 18 psi
